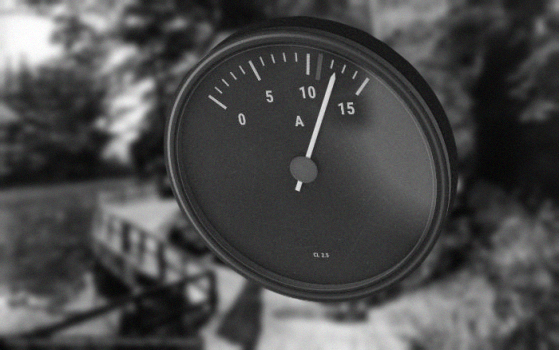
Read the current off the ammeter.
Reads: 12.5 A
